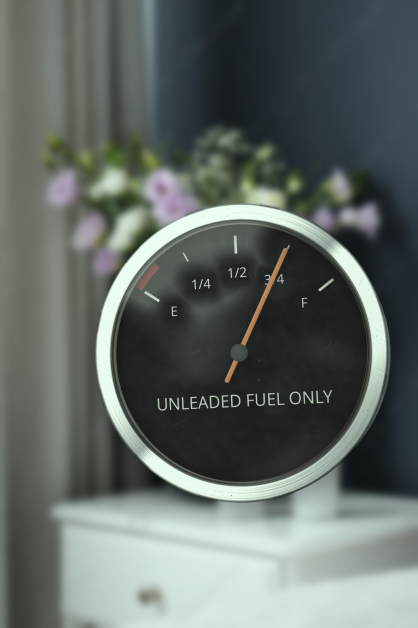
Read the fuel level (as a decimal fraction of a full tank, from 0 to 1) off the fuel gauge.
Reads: 0.75
